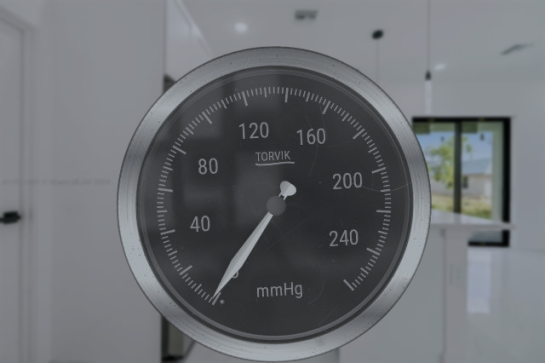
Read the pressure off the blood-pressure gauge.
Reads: 2 mmHg
